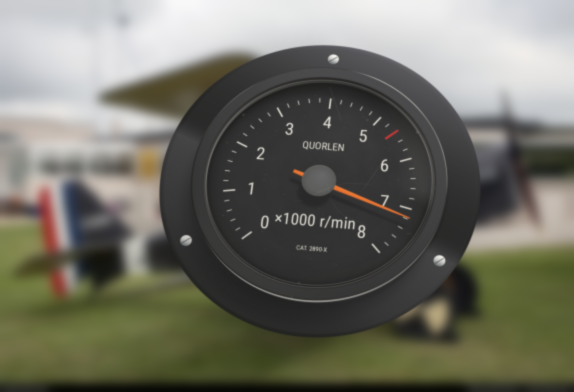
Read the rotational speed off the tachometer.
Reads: 7200 rpm
